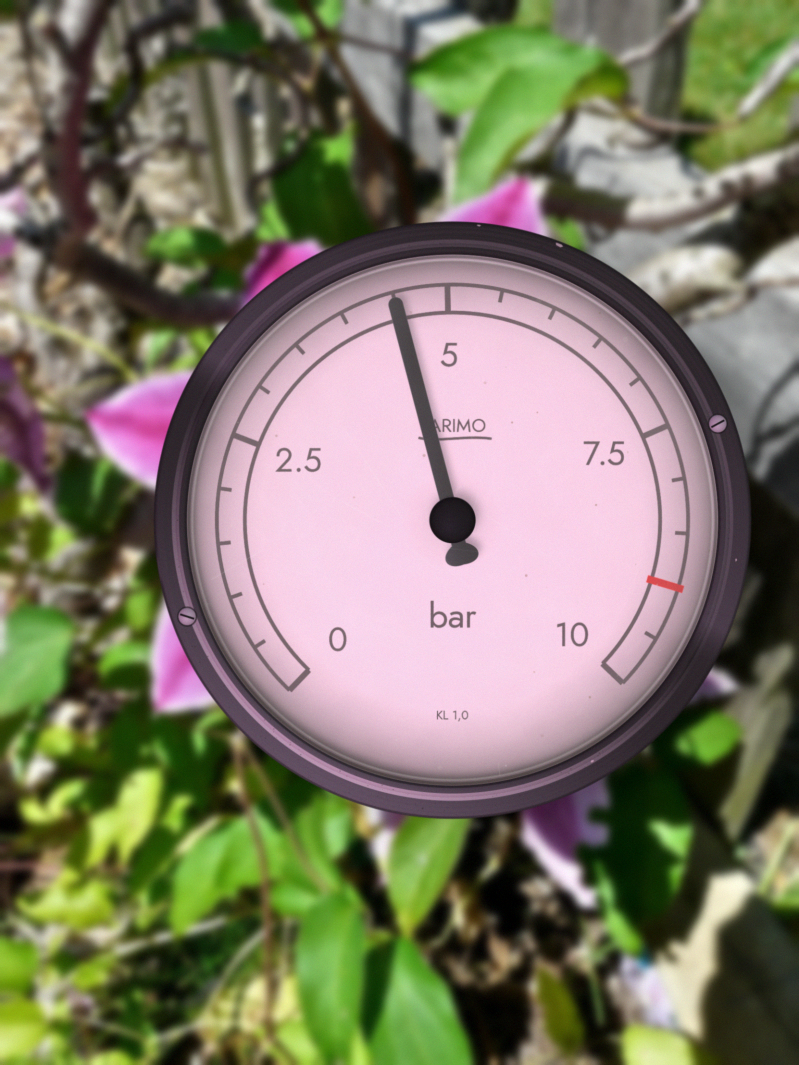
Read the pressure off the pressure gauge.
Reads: 4.5 bar
